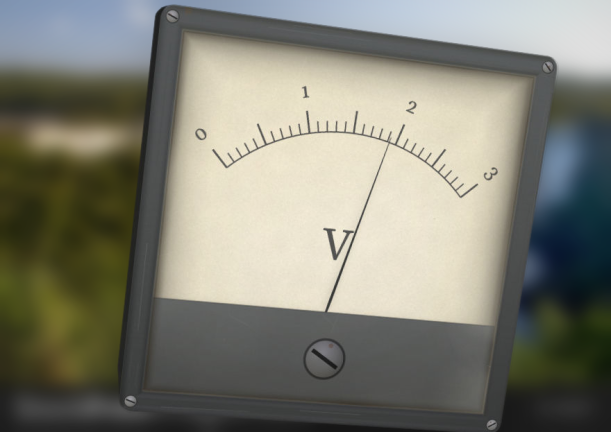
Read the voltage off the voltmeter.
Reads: 1.9 V
